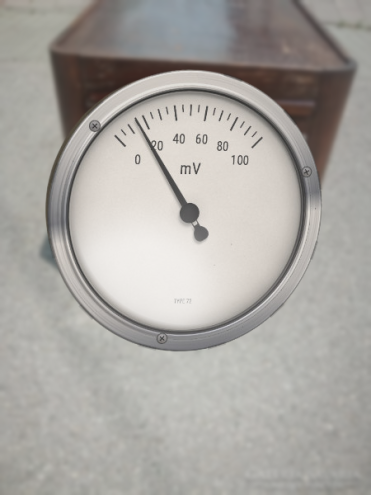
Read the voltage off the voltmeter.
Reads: 15 mV
